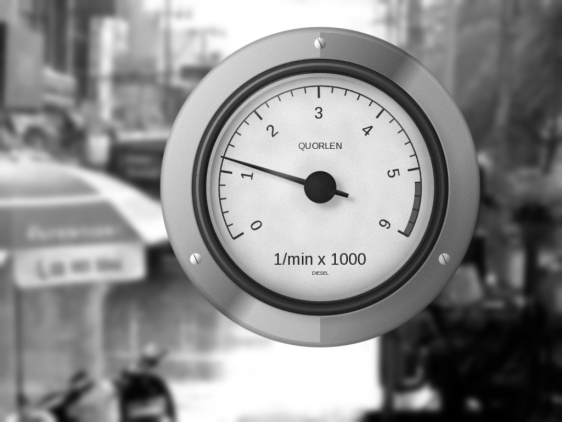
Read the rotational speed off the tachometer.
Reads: 1200 rpm
